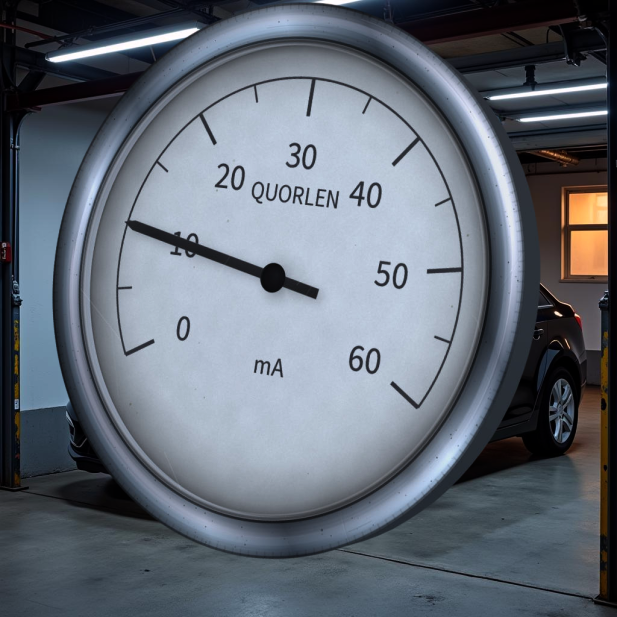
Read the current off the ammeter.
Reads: 10 mA
